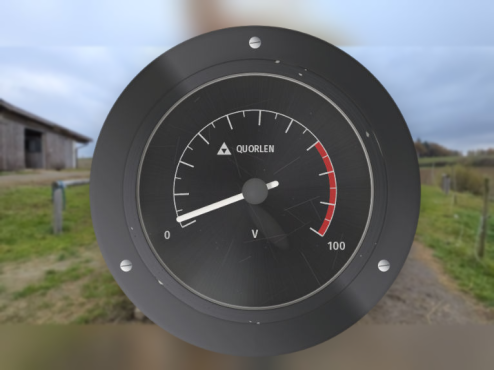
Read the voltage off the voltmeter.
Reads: 2.5 V
